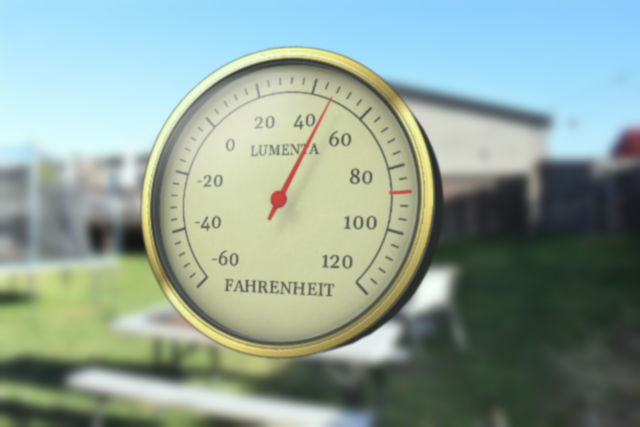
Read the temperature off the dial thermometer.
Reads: 48 °F
